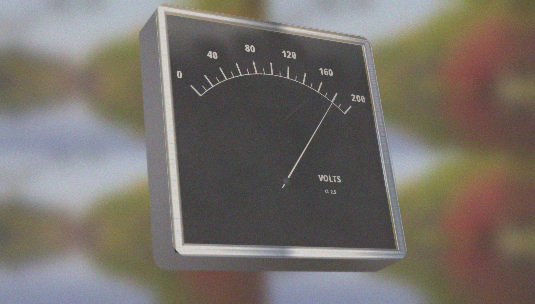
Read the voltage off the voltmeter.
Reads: 180 V
